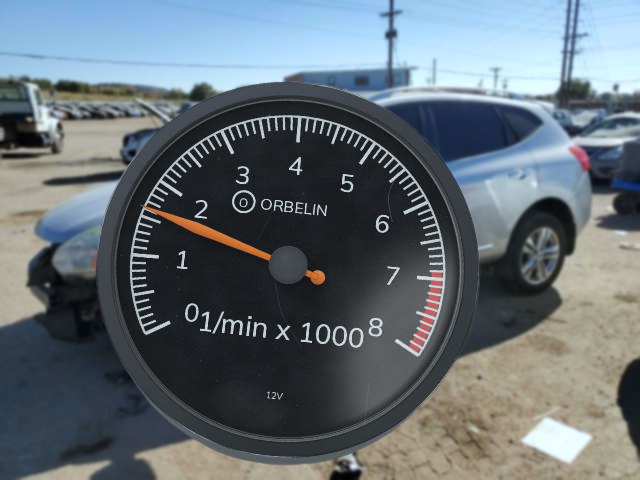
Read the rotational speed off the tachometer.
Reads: 1600 rpm
